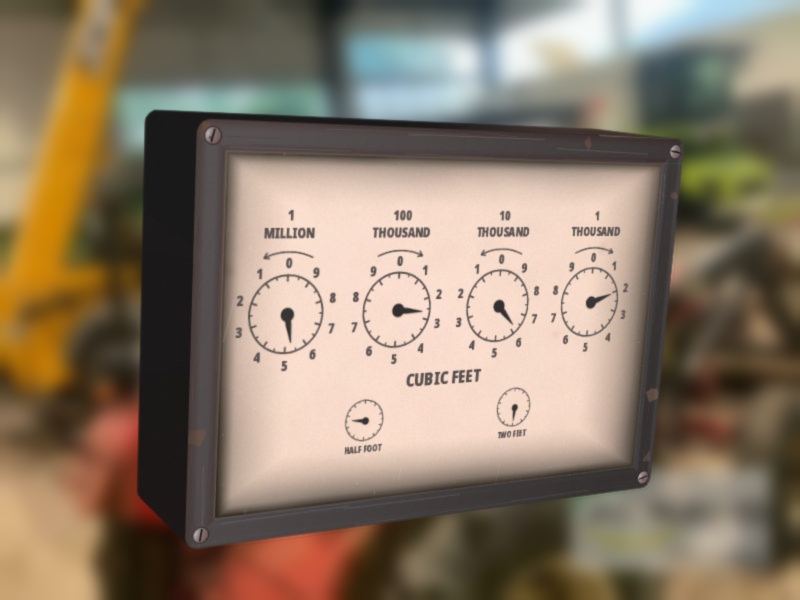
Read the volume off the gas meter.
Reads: 526200 ft³
